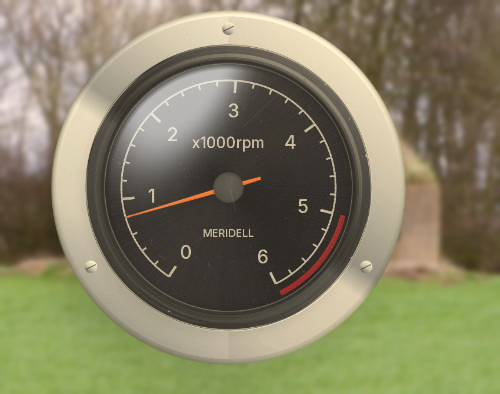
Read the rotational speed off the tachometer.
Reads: 800 rpm
